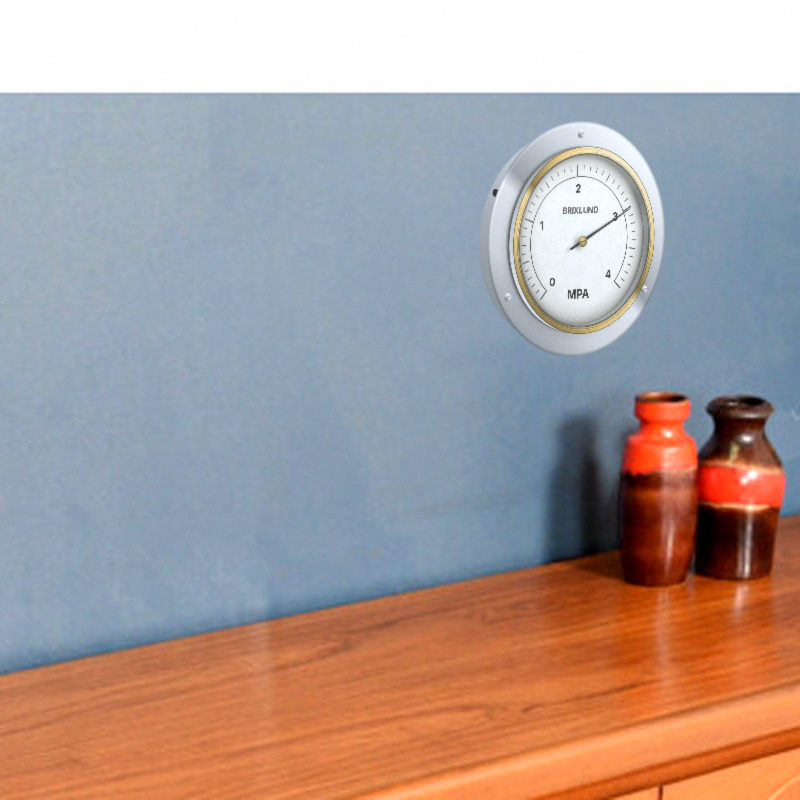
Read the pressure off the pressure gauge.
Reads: 3 MPa
